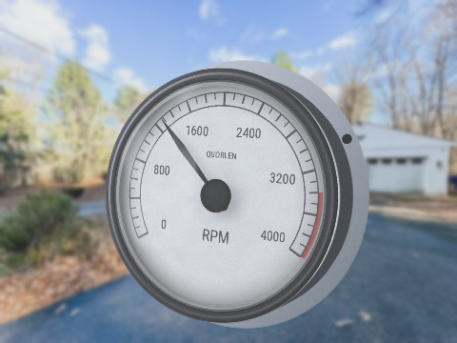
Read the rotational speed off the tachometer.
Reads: 1300 rpm
